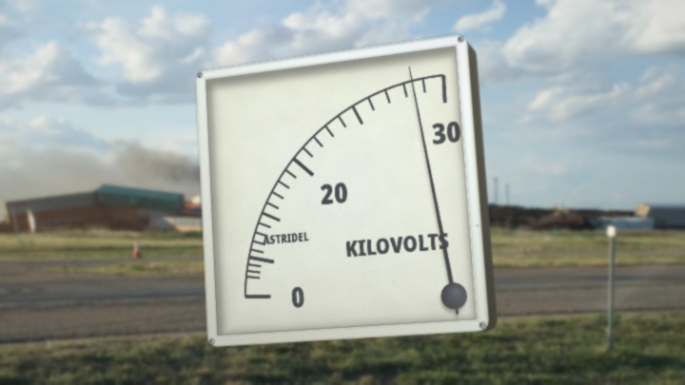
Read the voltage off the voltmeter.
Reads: 28.5 kV
